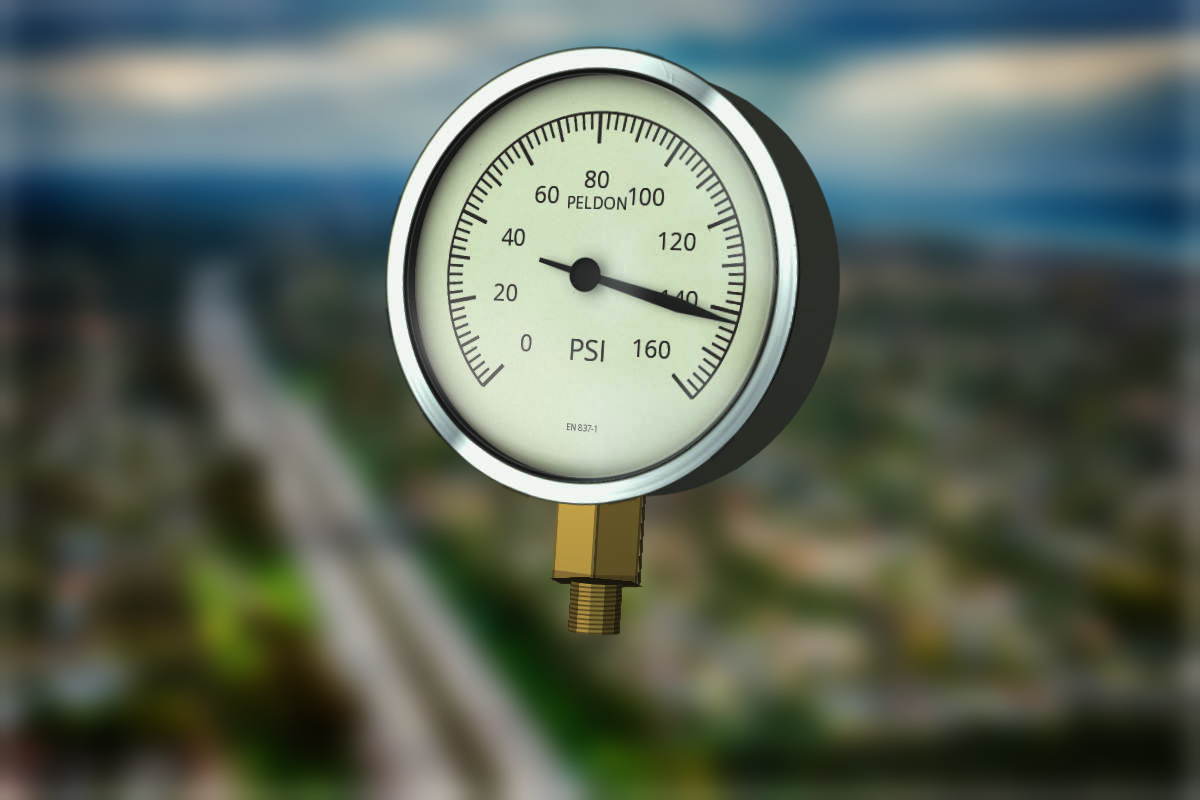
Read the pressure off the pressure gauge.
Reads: 142 psi
